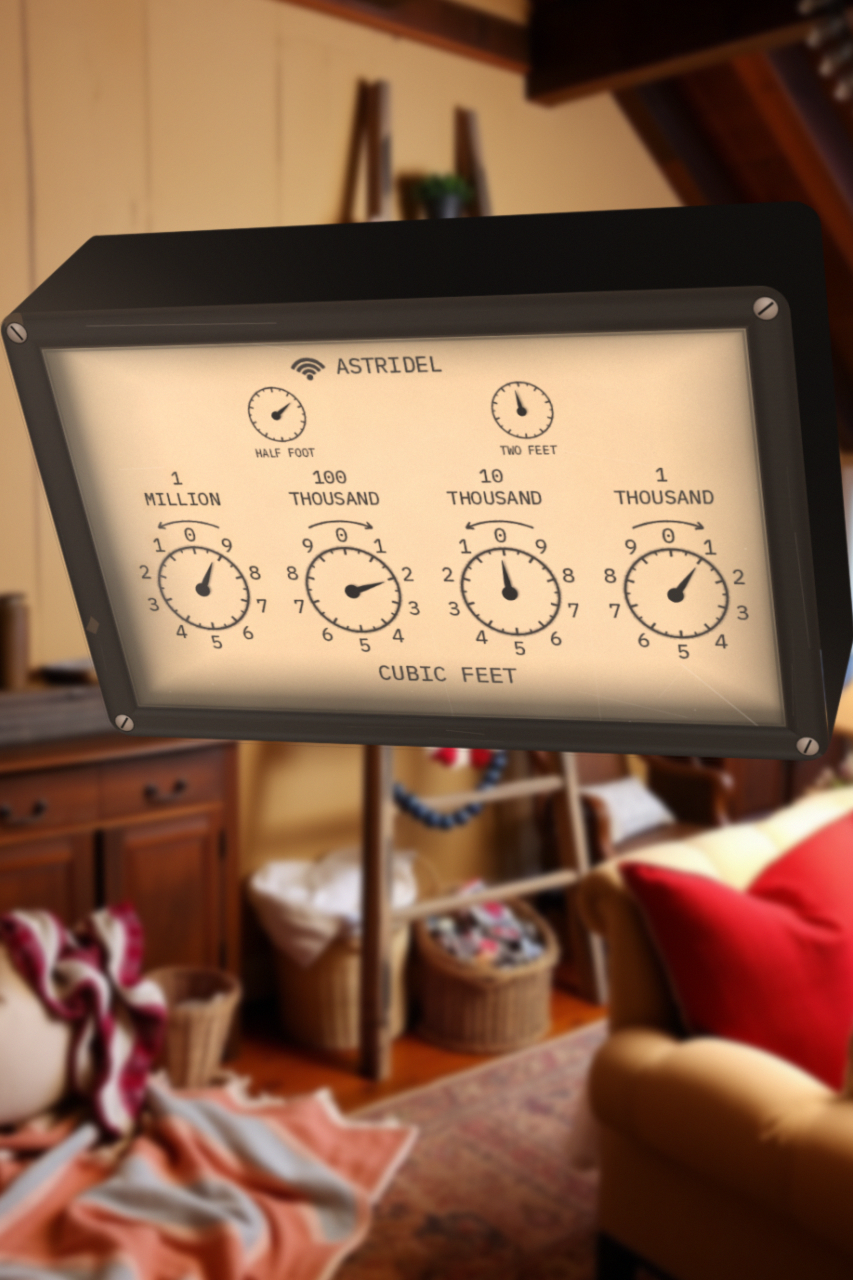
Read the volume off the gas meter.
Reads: 920100 ft³
